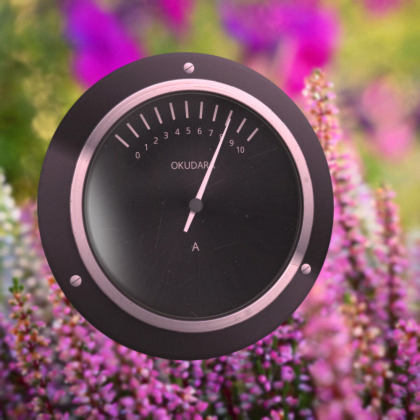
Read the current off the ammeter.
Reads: 8 A
